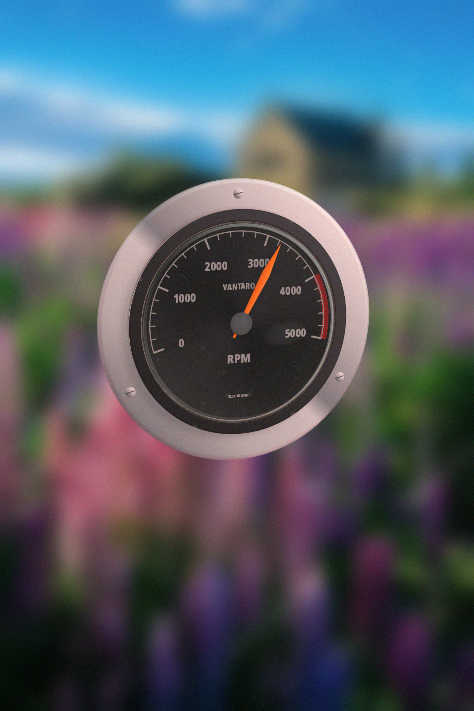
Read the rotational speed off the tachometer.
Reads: 3200 rpm
